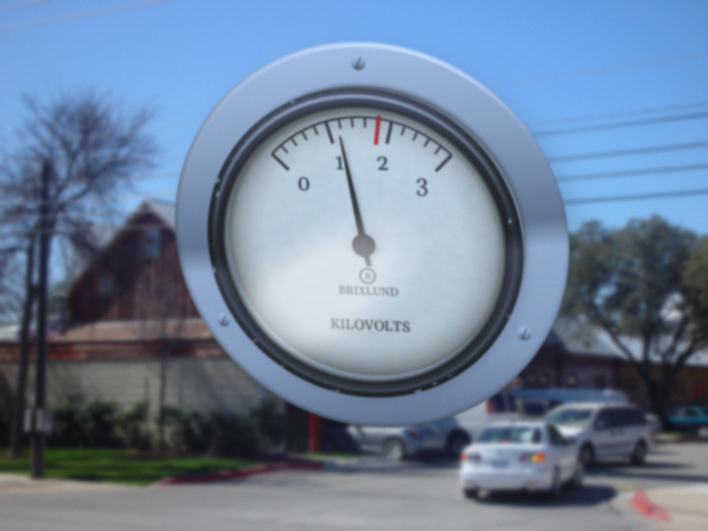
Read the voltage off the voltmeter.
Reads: 1.2 kV
